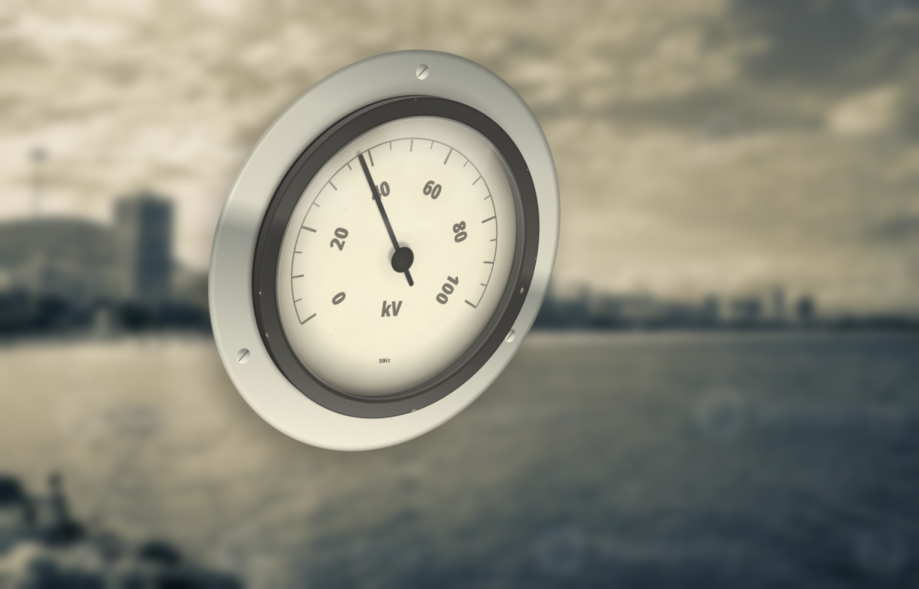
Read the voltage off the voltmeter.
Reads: 37.5 kV
